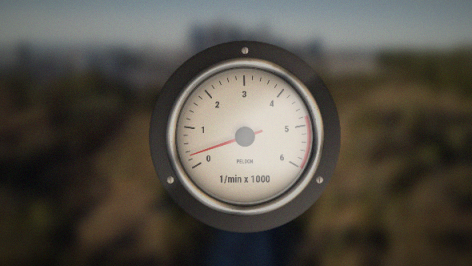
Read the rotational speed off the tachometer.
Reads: 300 rpm
